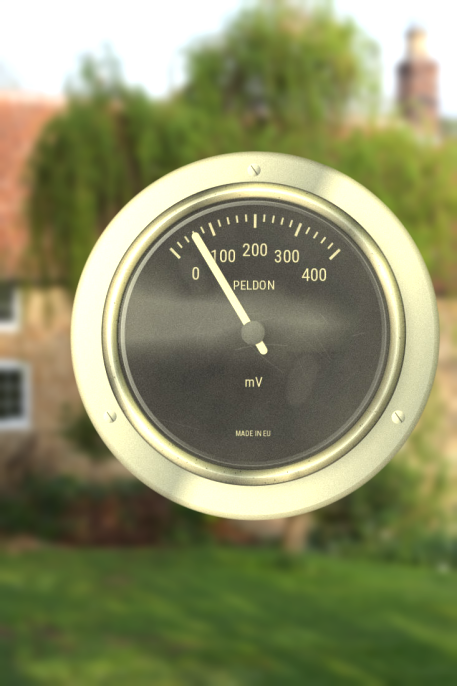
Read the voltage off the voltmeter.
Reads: 60 mV
